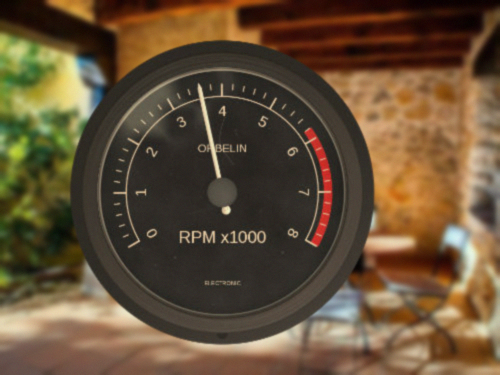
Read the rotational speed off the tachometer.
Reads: 3600 rpm
